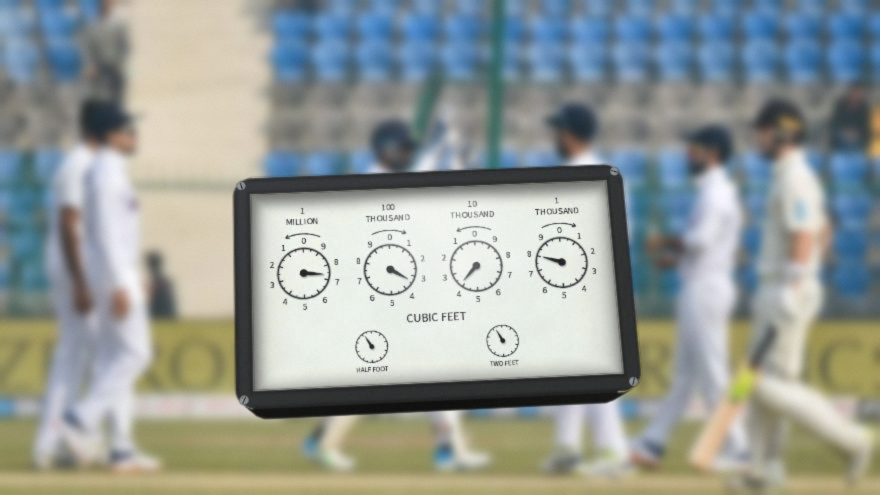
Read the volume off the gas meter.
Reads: 733800 ft³
